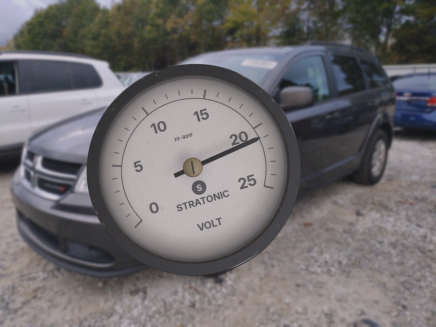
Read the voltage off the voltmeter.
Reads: 21 V
